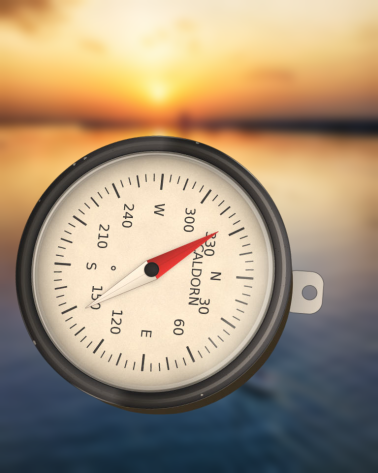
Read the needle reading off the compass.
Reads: 325 °
